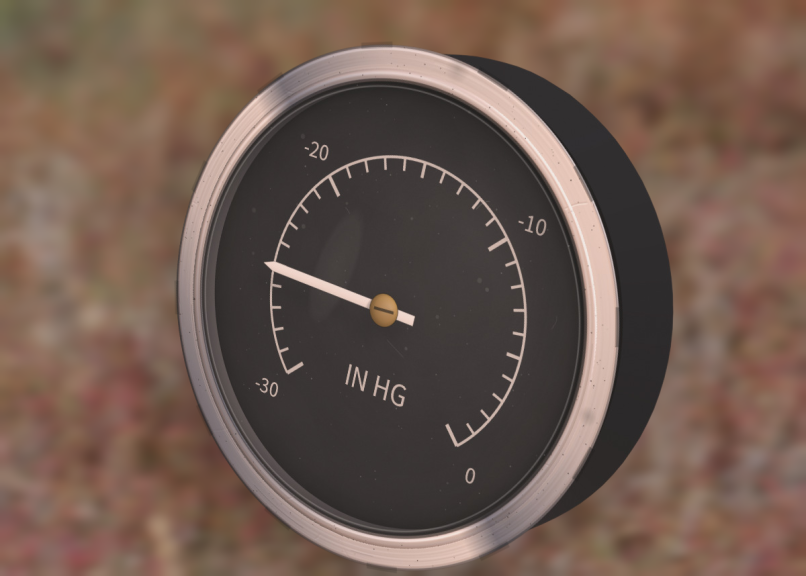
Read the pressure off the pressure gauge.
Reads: -25 inHg
